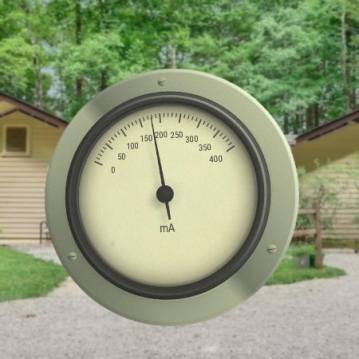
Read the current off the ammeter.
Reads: 180 mA
